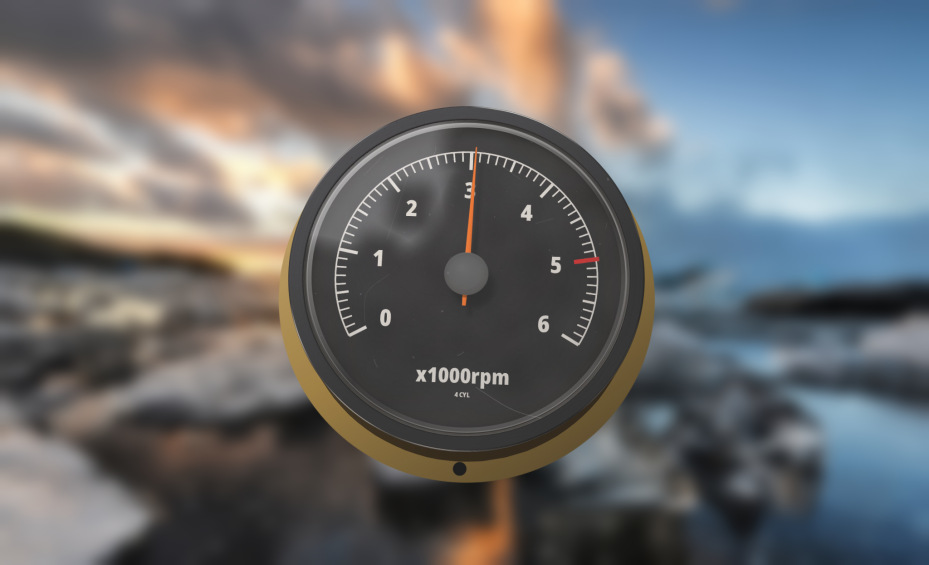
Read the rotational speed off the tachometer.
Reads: 3050 rpm
